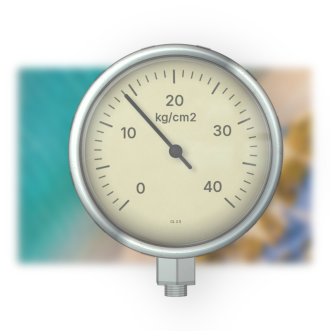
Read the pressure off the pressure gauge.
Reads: 14 kg/cm²
